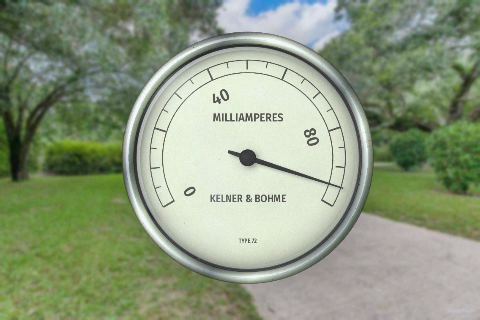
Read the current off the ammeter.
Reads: 95 mA
